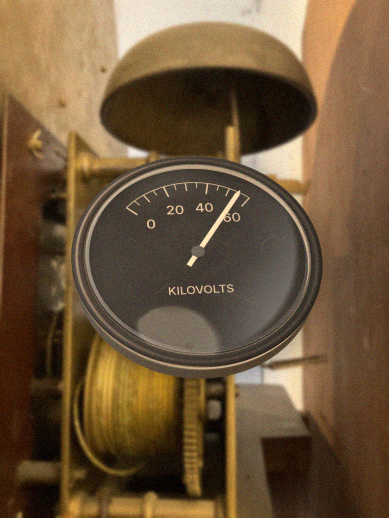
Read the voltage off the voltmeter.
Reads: 55 kV
